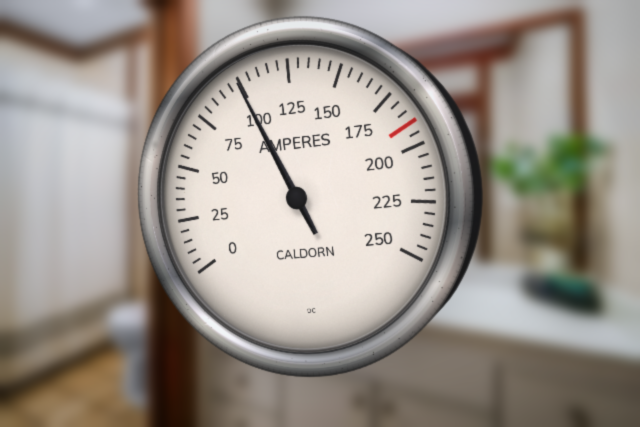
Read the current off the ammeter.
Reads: 100 A
